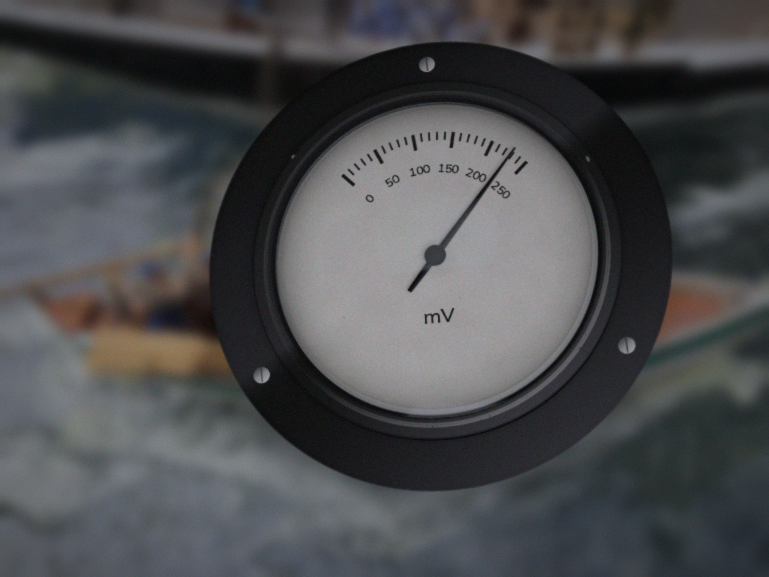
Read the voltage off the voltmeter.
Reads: 230 mV
